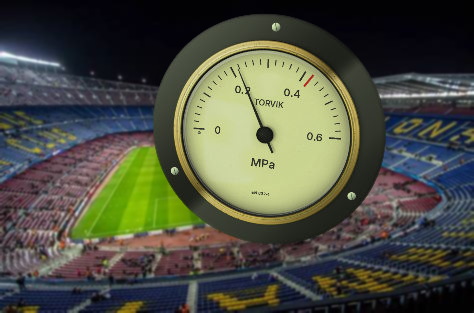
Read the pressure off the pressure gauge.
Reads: 0.22 MPa
